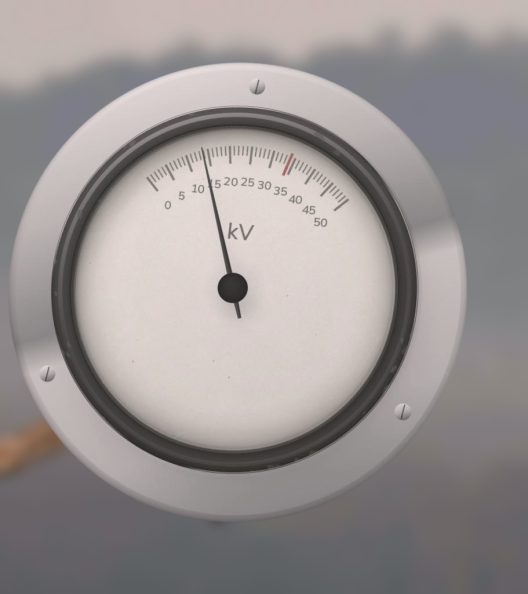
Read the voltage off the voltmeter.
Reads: 14 kV
